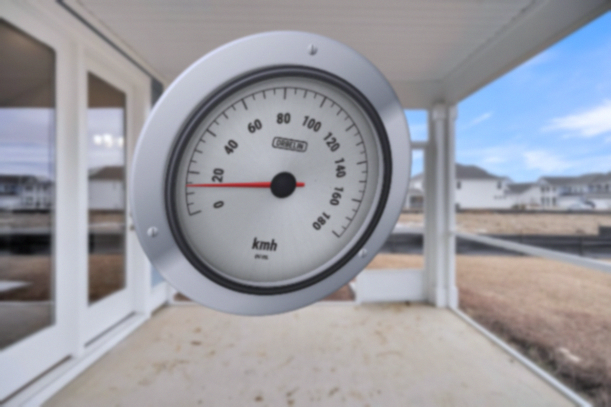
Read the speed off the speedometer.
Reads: 15 km/h
